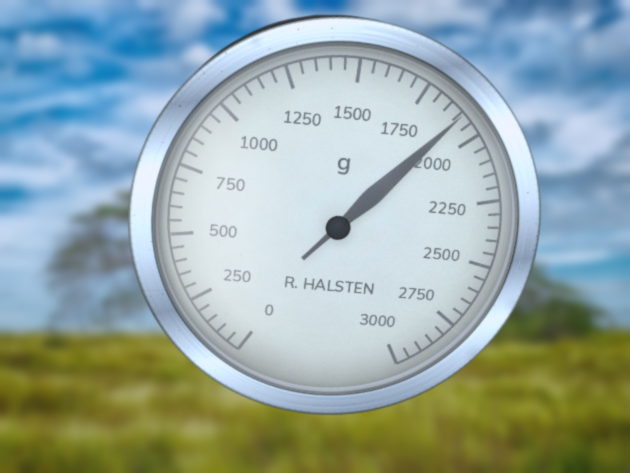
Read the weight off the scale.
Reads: 1900 g
